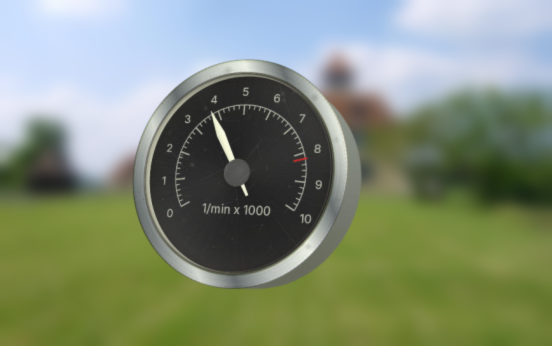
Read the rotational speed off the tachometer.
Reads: 3800 rpm
